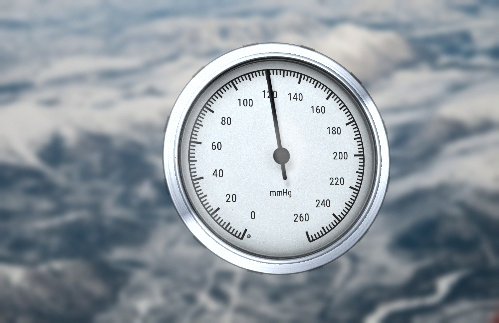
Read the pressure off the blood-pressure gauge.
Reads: 120 mmHg
